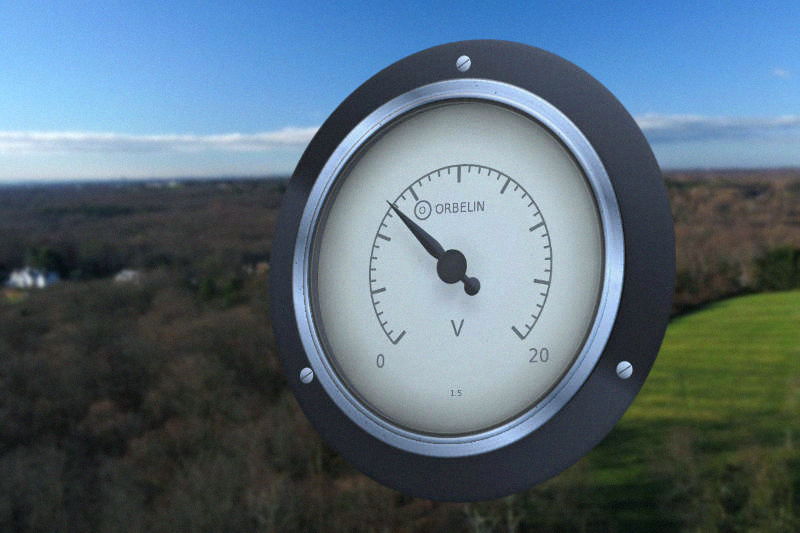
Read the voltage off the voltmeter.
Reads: 6.5 V
